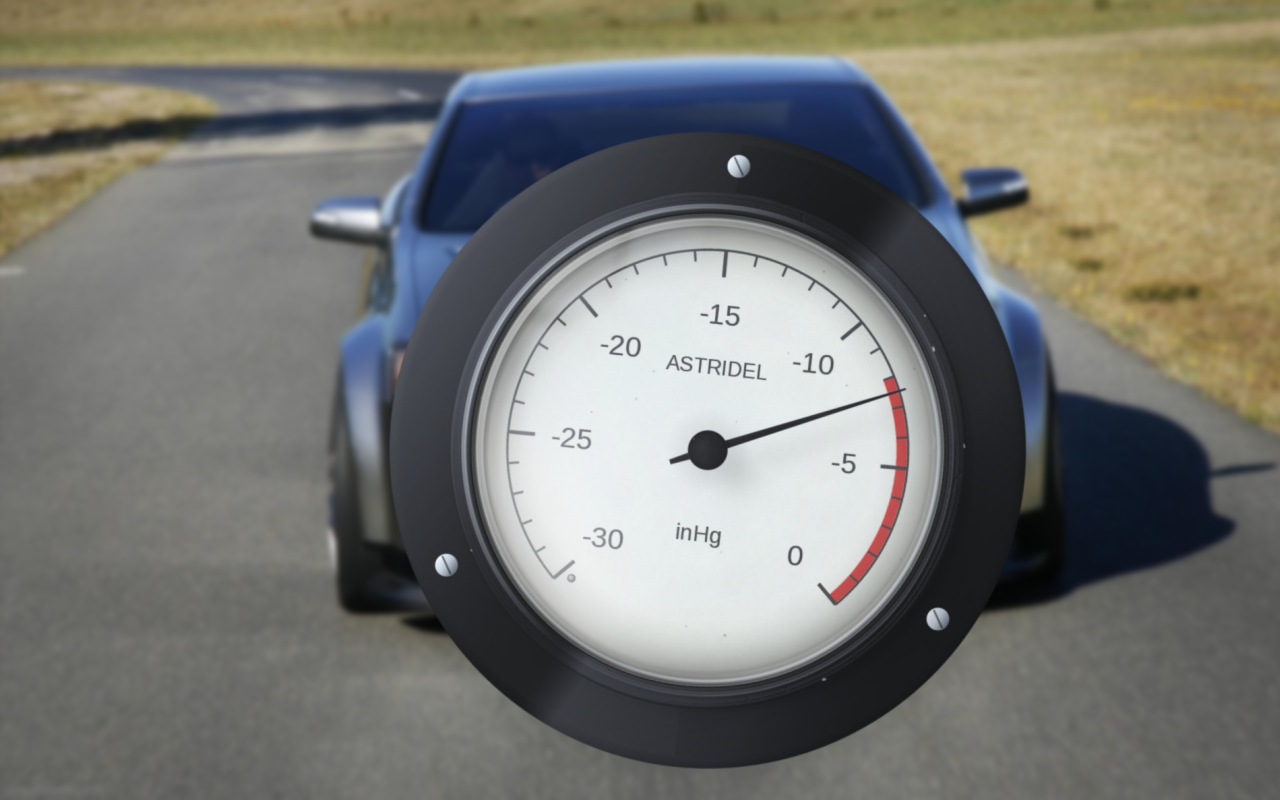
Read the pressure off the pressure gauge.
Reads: -7.5 inHg
